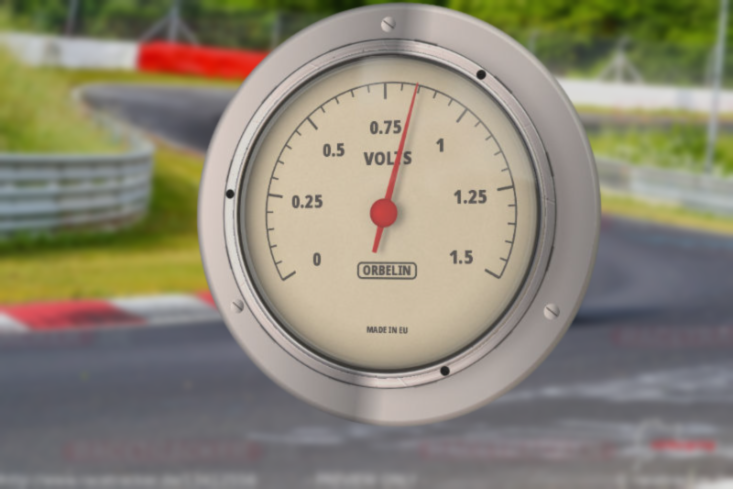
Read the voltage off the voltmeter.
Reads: 0.85 V
